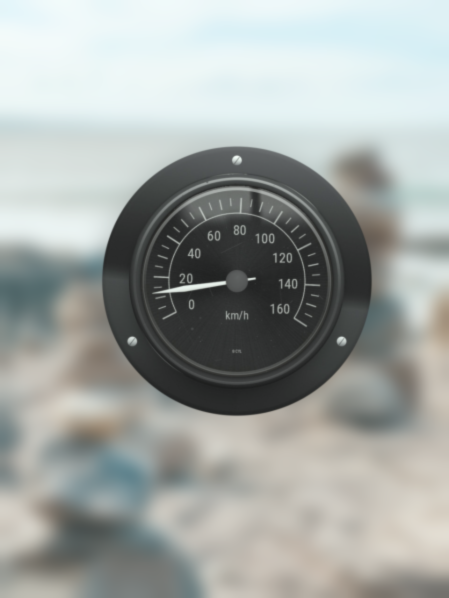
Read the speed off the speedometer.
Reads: 12.5 km/h
